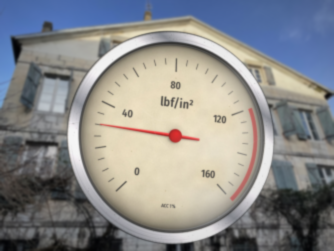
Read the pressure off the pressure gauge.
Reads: 30 psi
